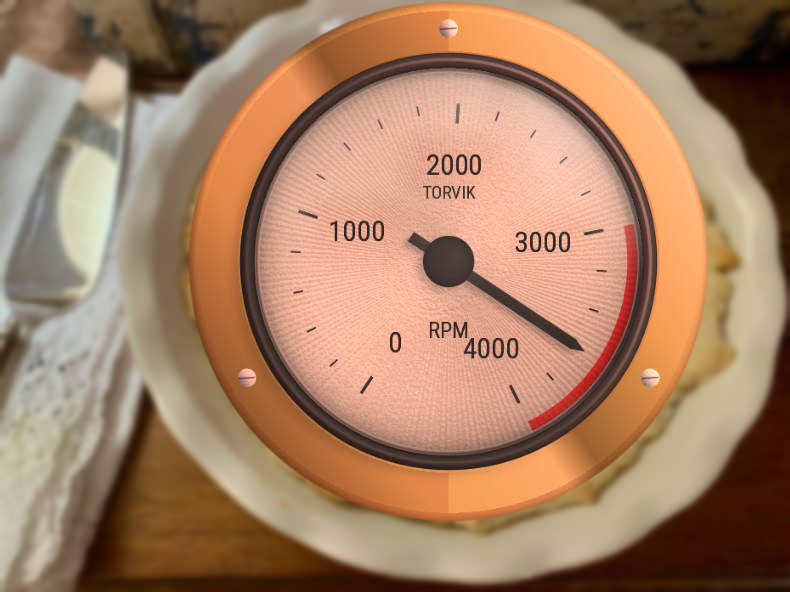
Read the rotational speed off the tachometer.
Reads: 3600 rpm
